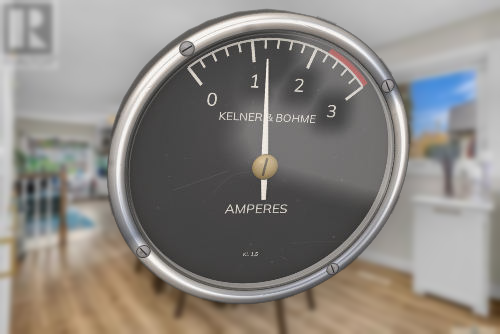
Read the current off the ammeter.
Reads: 1.2 A
